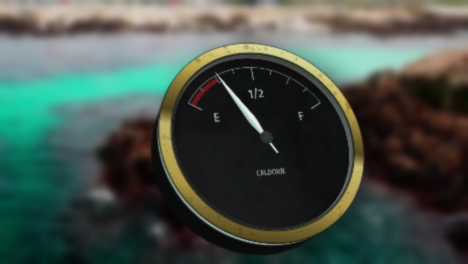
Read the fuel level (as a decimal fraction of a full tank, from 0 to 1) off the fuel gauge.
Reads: 0.25
